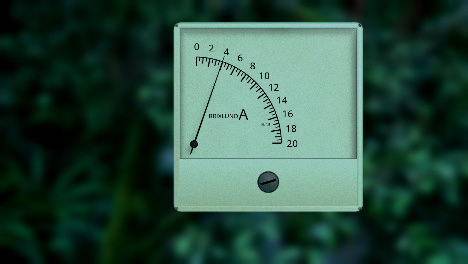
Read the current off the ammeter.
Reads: 4 A
